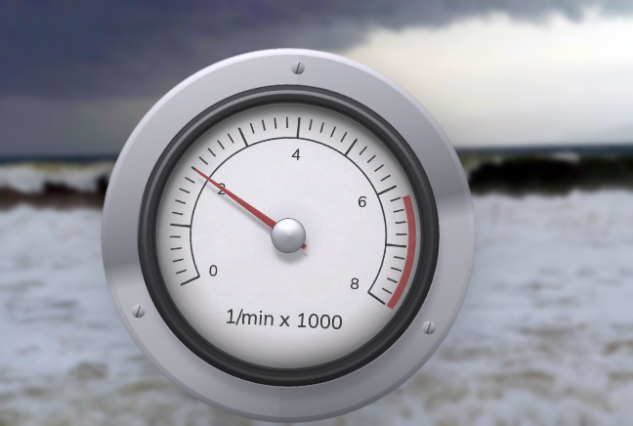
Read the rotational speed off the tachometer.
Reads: 2000 rpm
